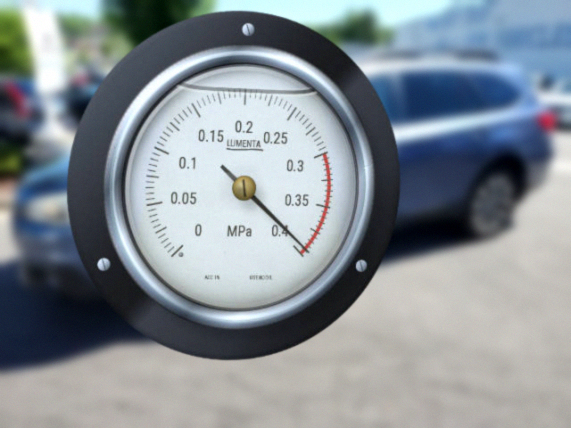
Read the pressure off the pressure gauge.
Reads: 0.395 MPa
